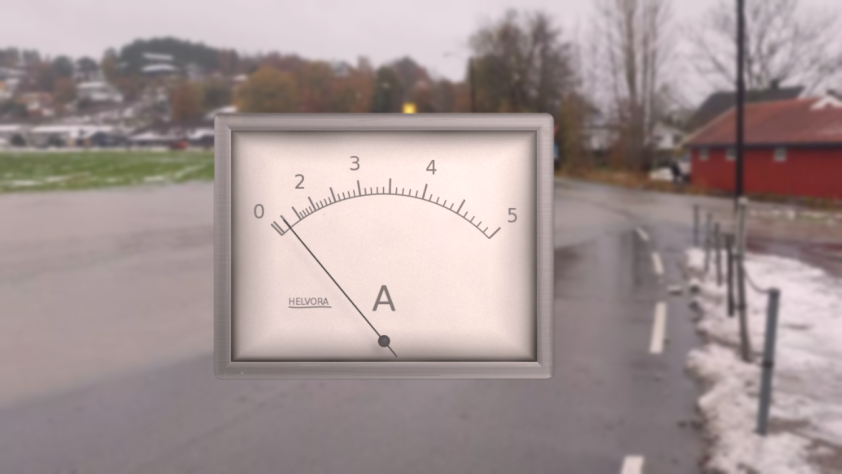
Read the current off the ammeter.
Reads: 1 A
